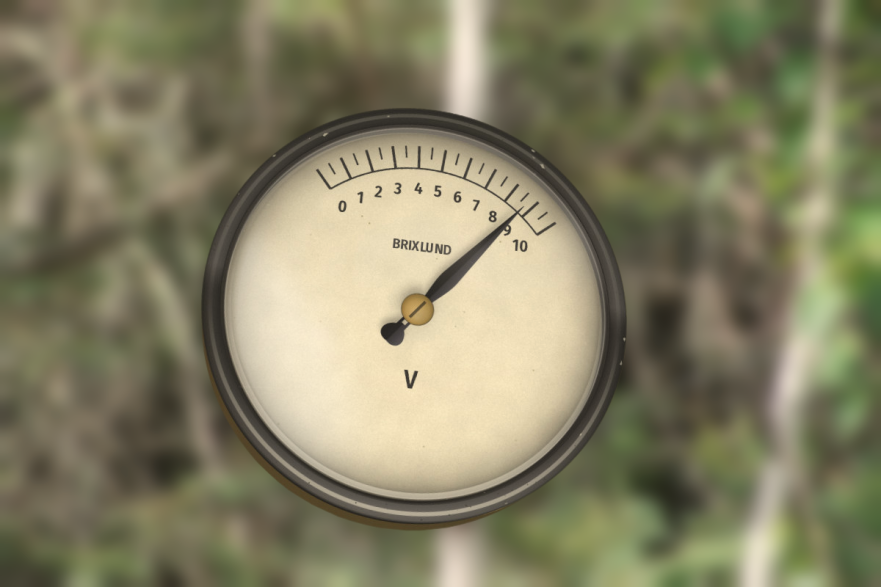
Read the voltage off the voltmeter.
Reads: 8.75 V
